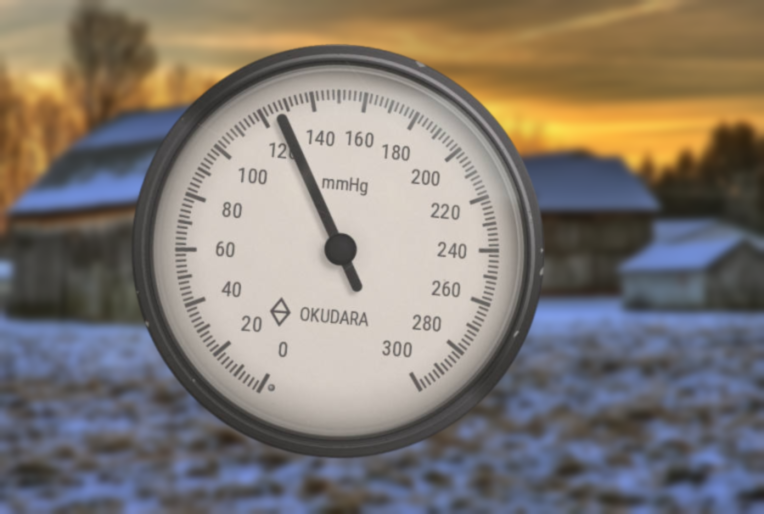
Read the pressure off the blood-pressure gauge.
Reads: 126 mmHg
